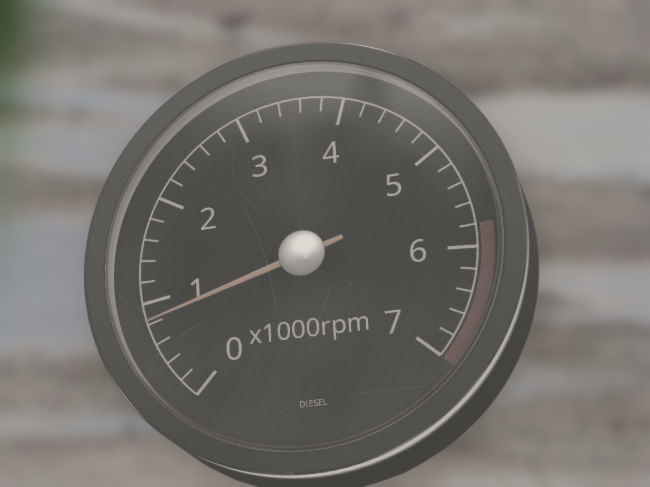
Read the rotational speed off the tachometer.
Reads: 800 rpm
